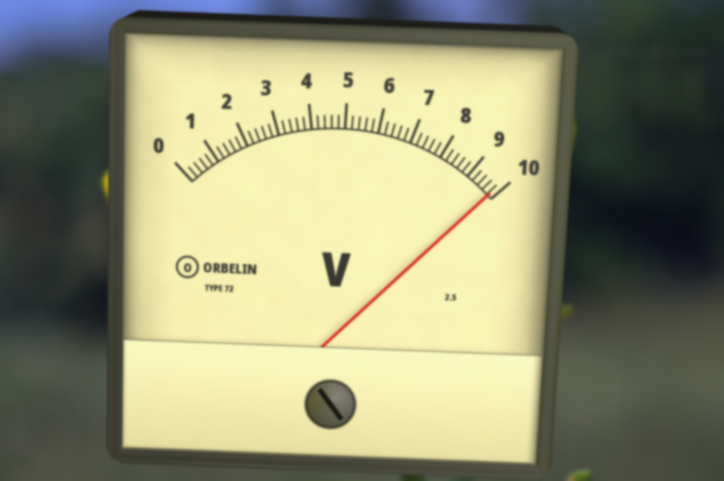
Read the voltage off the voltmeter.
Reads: 9.8 V
